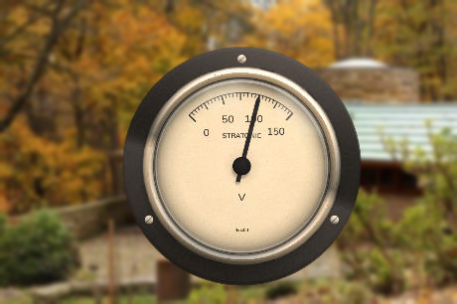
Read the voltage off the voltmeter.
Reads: 100 V
